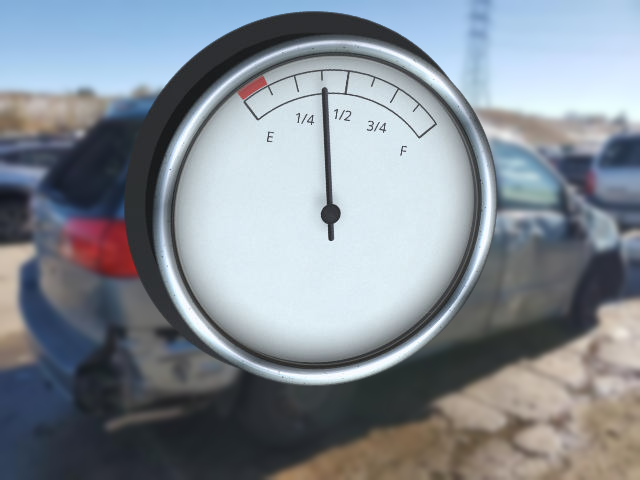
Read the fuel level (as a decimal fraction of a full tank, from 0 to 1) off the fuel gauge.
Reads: 0.375
